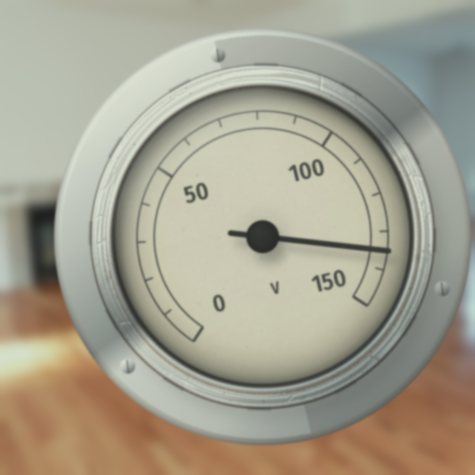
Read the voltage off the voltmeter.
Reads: 135 V
